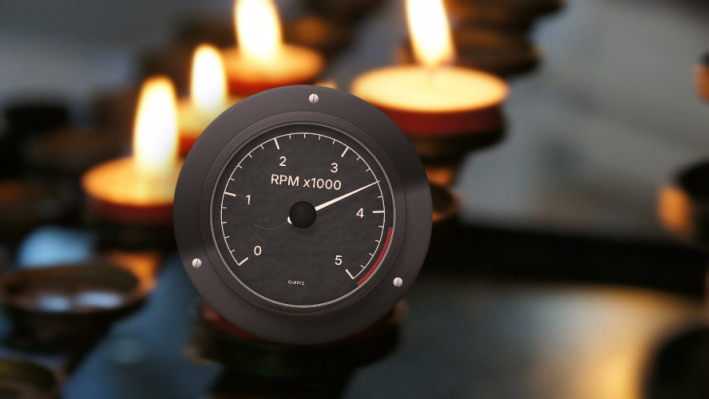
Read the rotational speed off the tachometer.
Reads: 3600 rpm
